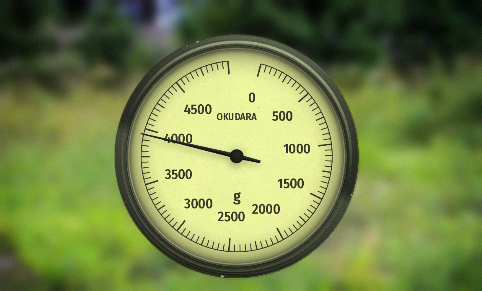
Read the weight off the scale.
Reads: 3950 g
